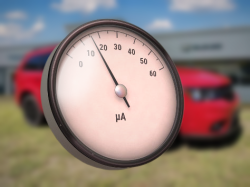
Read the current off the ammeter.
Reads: 15 µA
